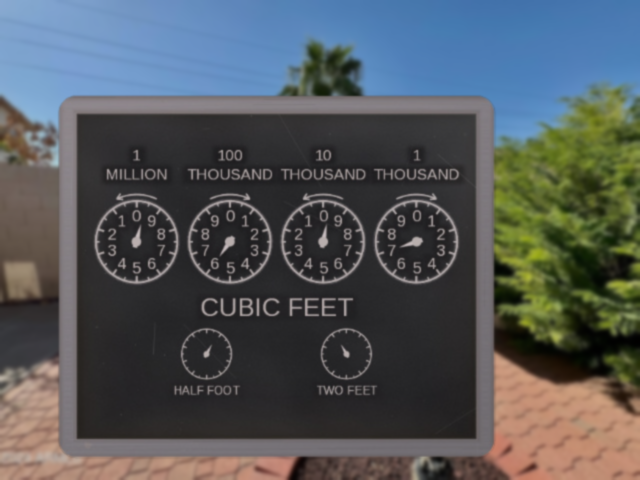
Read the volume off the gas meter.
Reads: 959700 ft³
